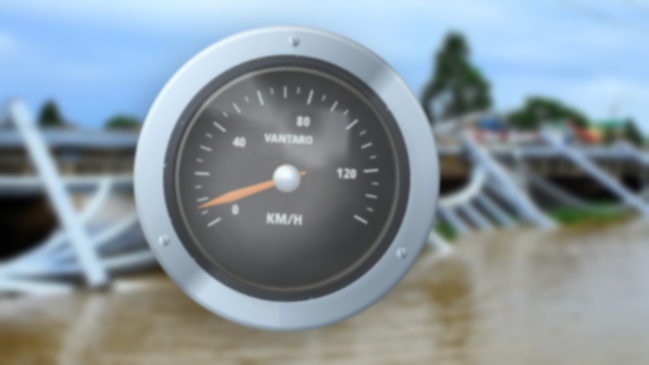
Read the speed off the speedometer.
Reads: 7.5 km/h
